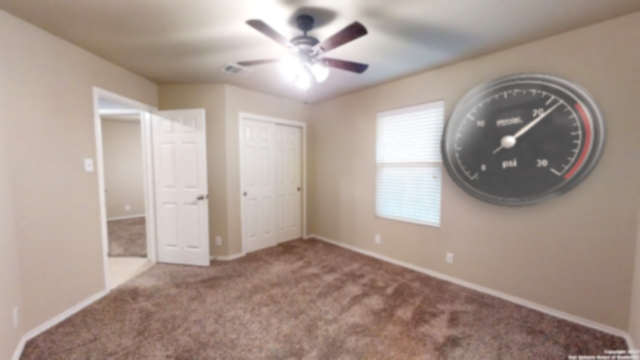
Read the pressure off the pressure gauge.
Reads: 21 psi
